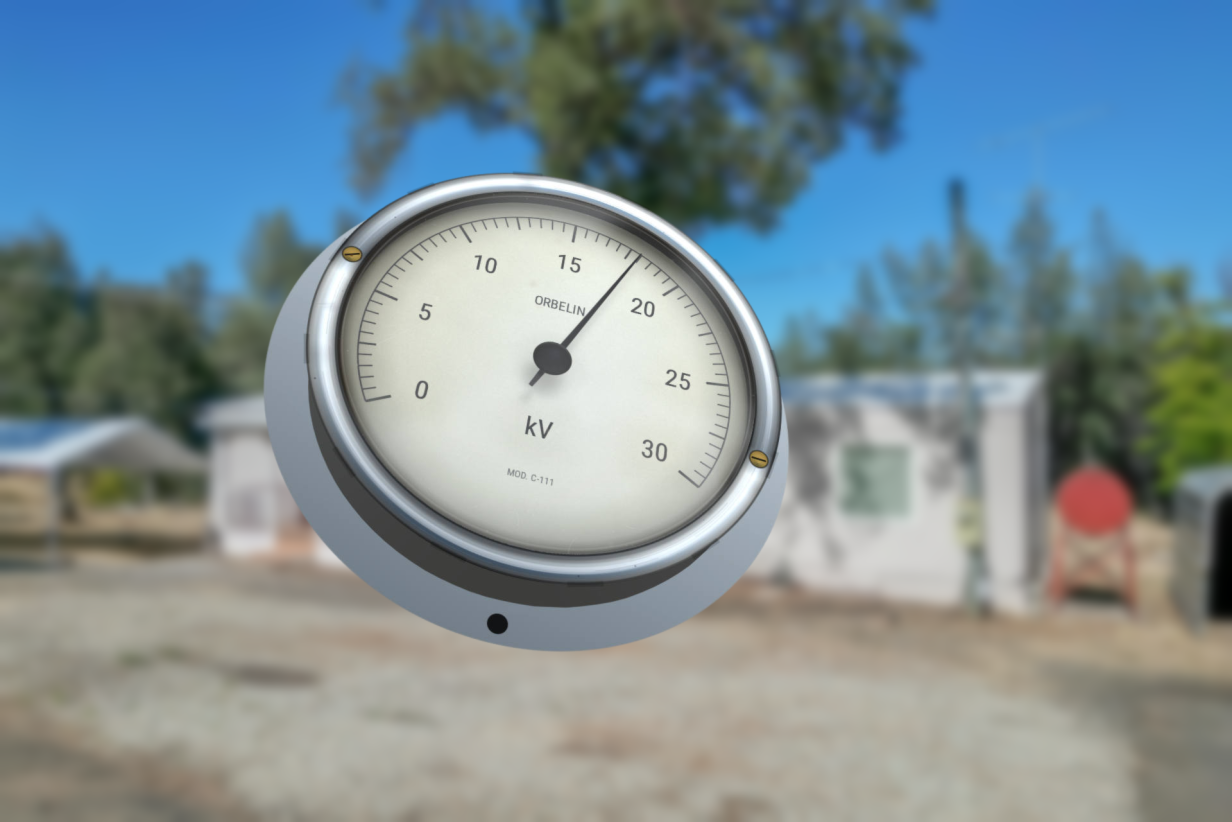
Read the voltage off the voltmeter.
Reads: 18 kV
